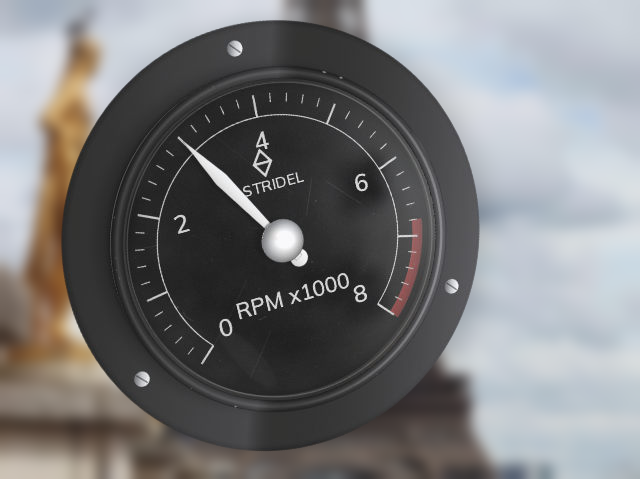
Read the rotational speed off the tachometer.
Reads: 3000 rpm
